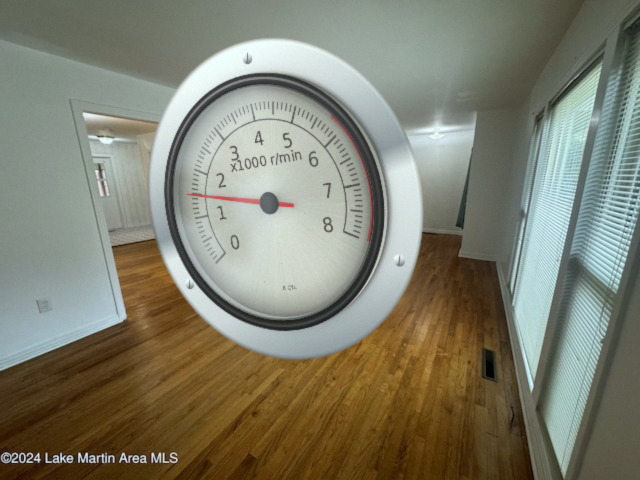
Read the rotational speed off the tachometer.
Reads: 1500 rpm
